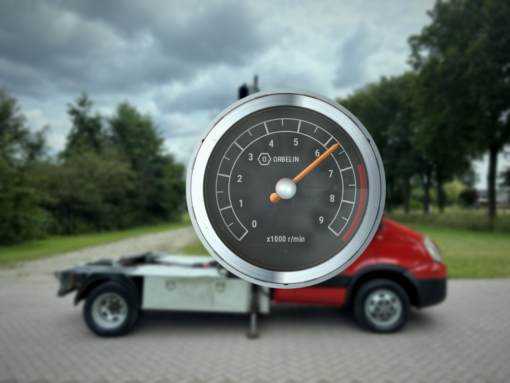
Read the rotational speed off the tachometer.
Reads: 6250 rpm
